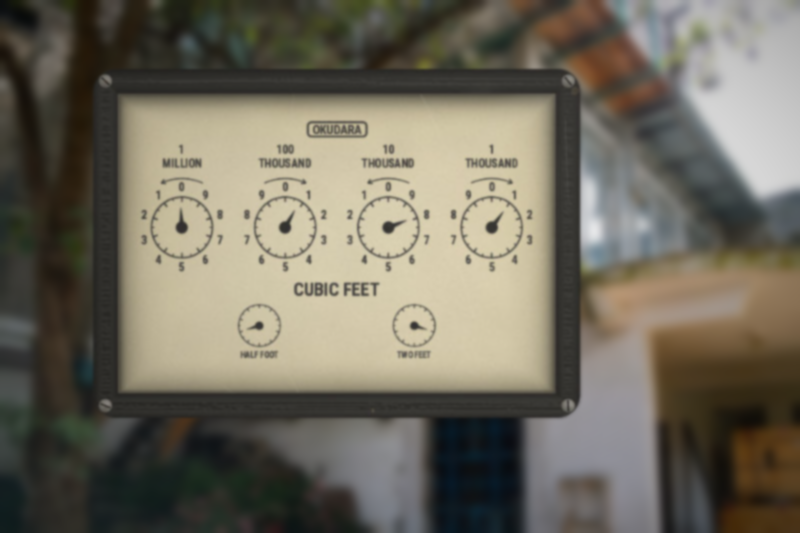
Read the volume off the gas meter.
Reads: 8100 ft³
